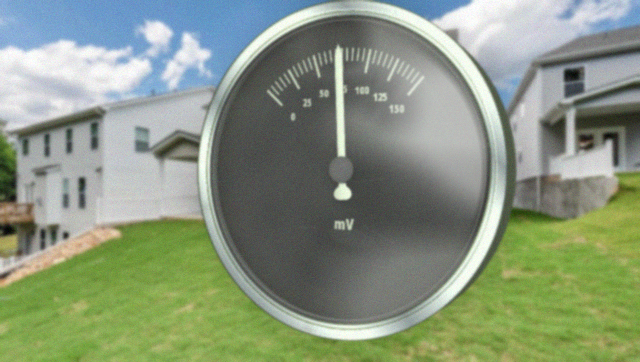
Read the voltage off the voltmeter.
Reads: 75 mV
